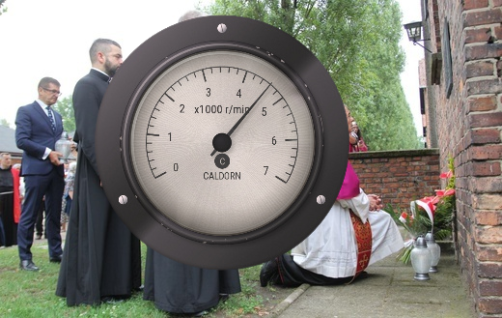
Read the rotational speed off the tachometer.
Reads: 4600 rpm
